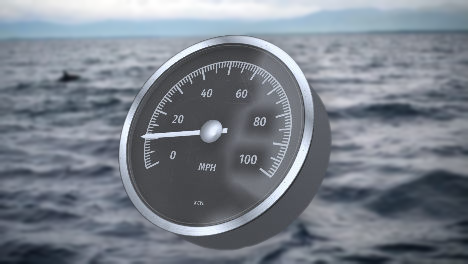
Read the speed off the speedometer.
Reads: 10 mph
